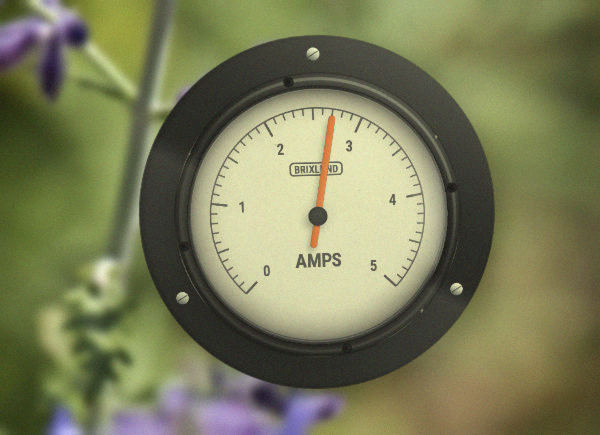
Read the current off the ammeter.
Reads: 2.7 A
